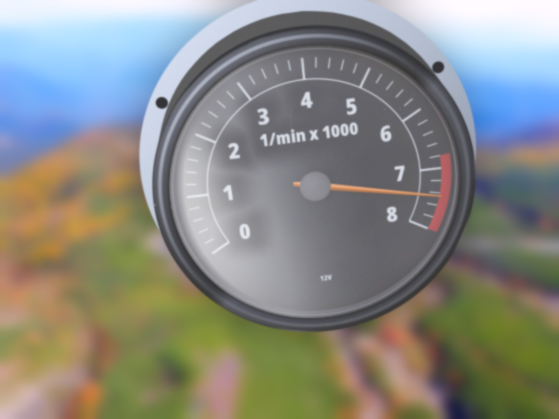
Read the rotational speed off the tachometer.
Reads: 7400 rpm
